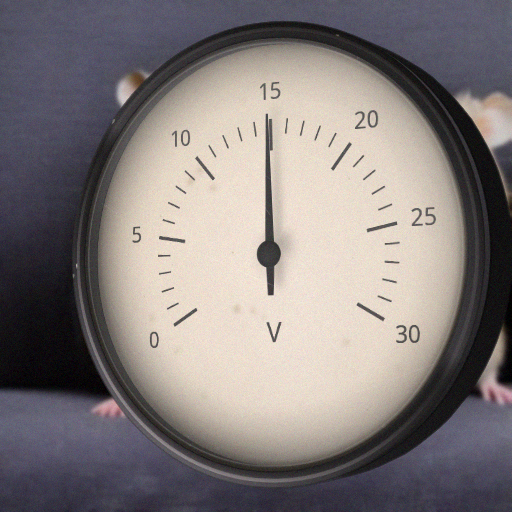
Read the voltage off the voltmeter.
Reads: 15 V
